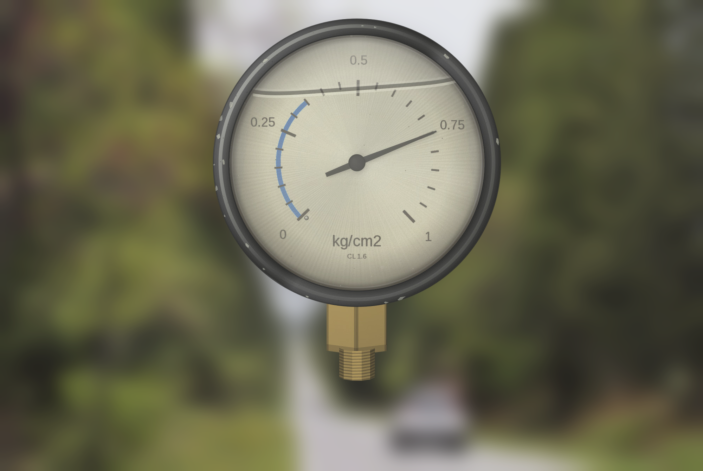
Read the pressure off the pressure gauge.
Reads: 0.75 kg/cm²
